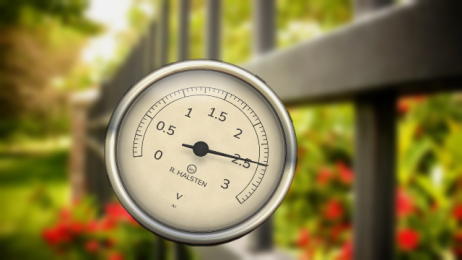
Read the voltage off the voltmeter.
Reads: 2.5 V
